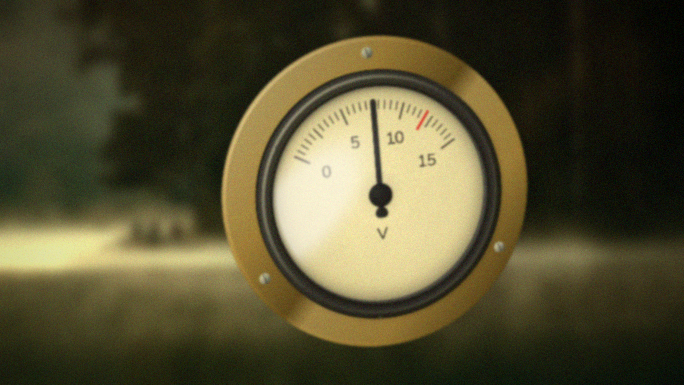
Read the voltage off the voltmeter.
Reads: 7.5 V
